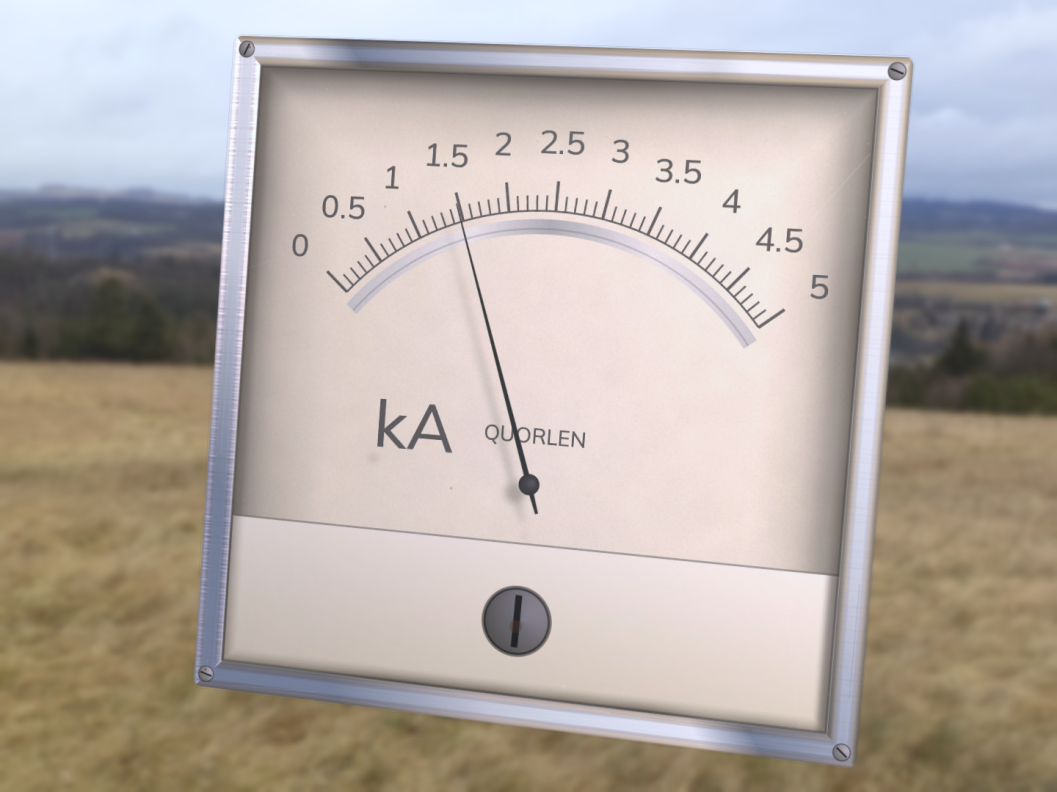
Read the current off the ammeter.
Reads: 1.5 kA
